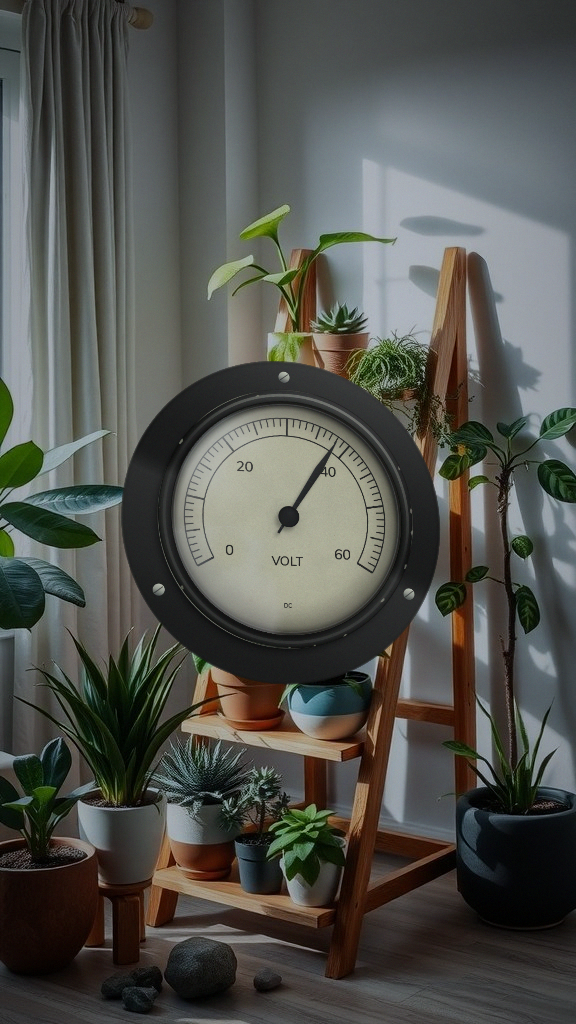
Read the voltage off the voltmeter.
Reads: 38 V
